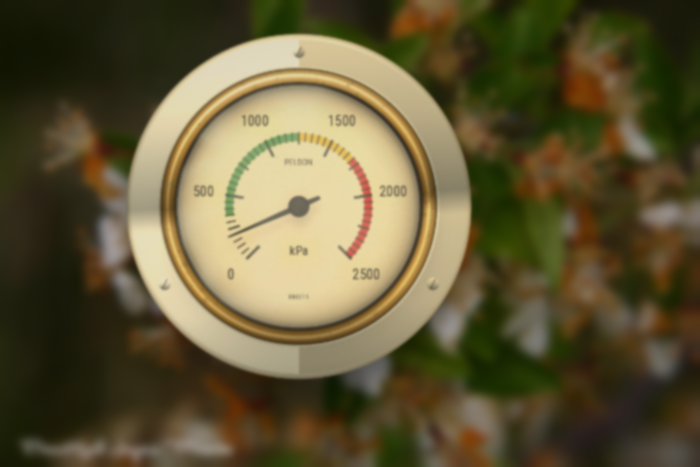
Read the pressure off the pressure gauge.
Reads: 200 kPa
